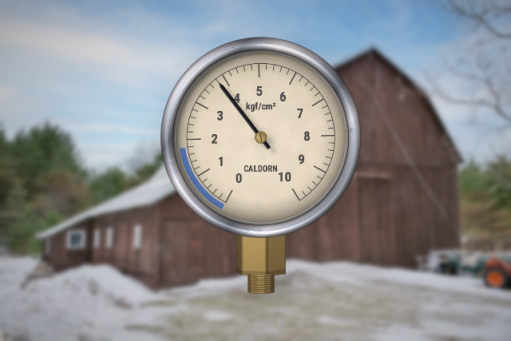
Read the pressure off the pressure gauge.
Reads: 3.8 kg/cm²
